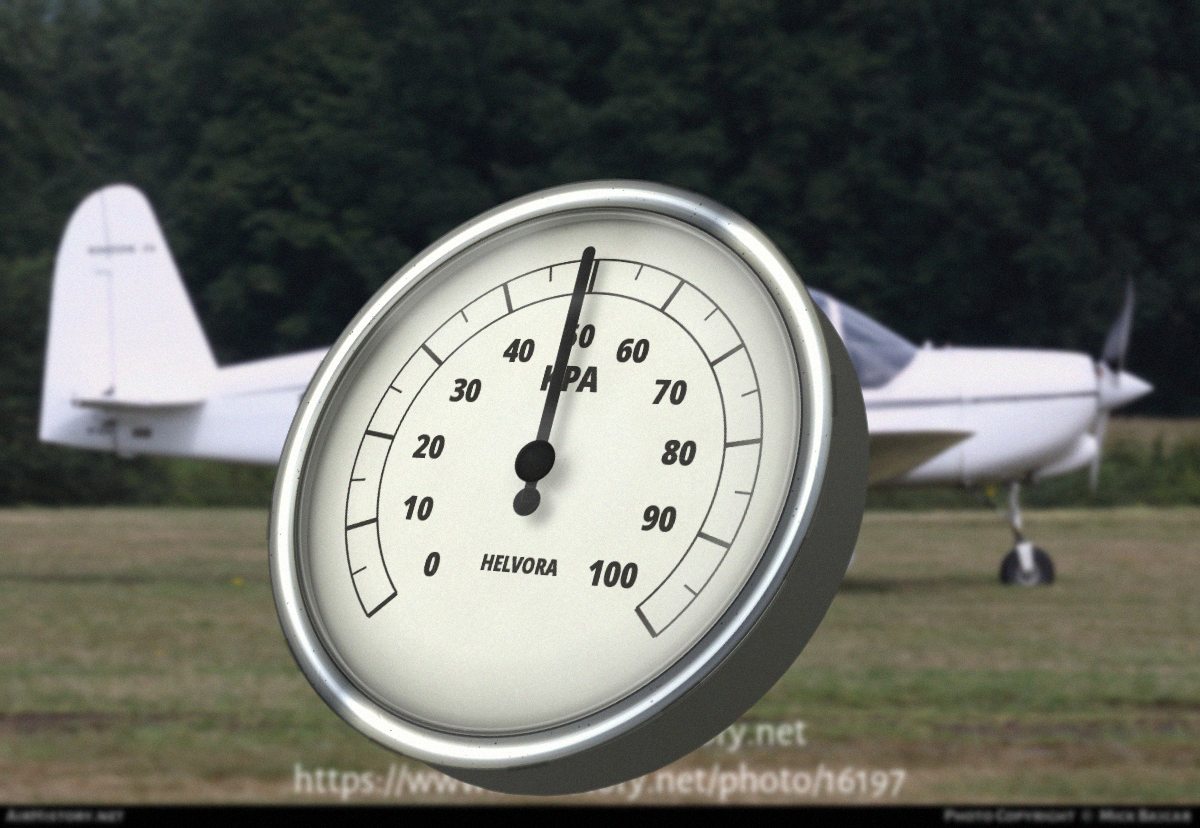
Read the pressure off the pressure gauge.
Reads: 50 kPa
